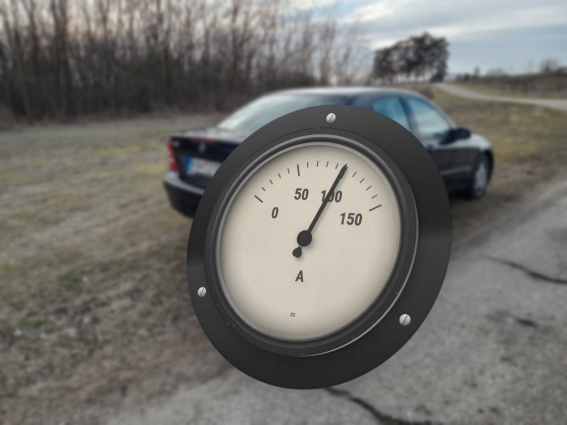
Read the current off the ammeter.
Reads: 100 A
